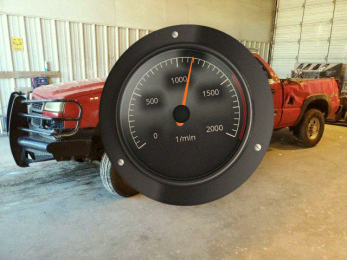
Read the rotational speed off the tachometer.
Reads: 1150 rpm
